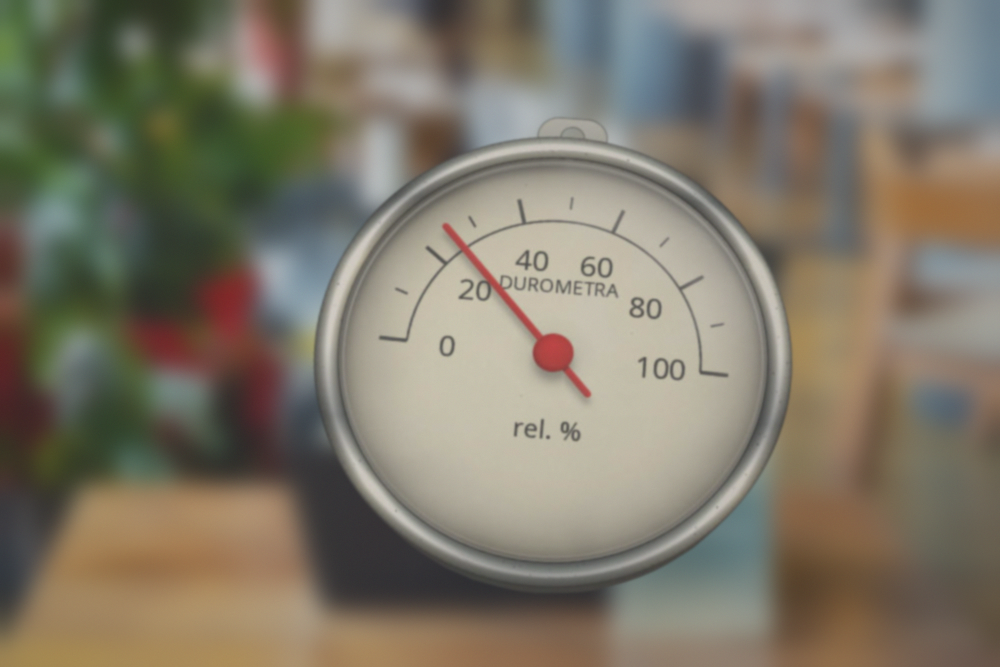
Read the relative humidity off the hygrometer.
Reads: 25 %
